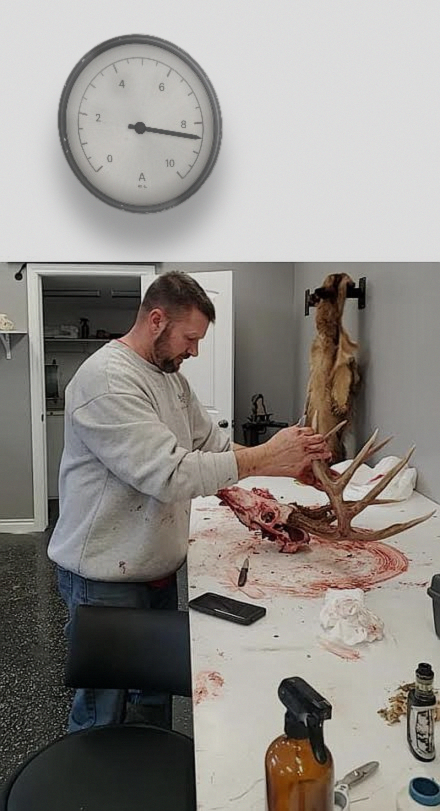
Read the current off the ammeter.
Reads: 8.5 A
